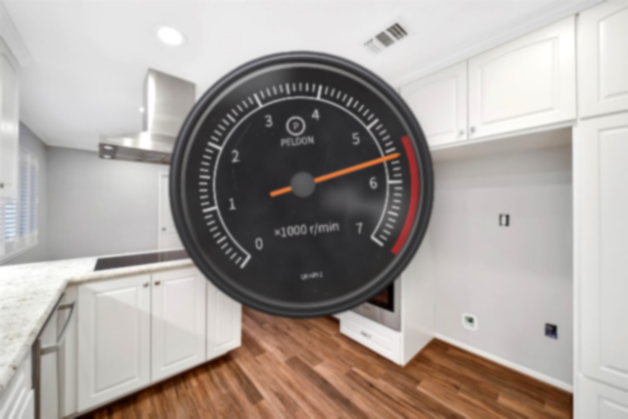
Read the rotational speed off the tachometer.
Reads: 5600 rpm
